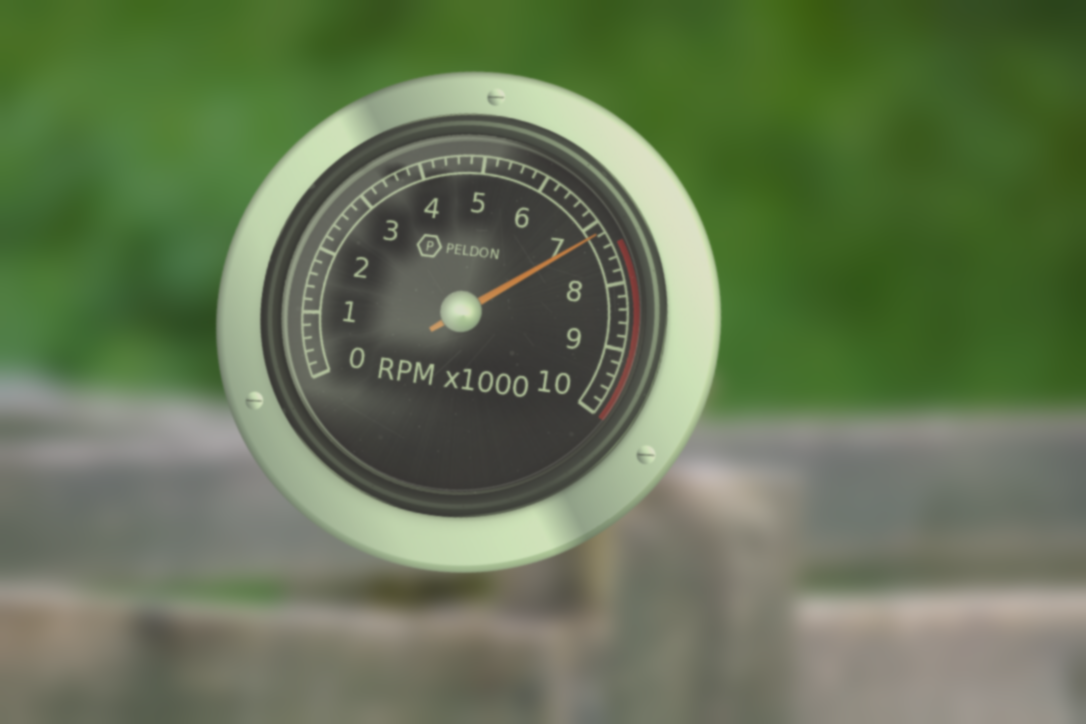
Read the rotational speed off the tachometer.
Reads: 7200 rpm
